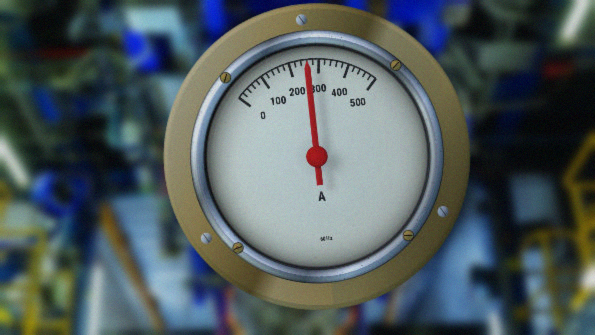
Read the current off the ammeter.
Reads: 260 A
